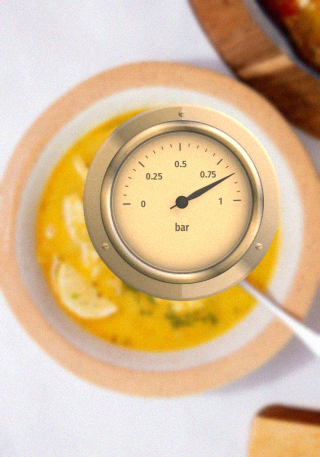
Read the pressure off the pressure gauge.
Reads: 0.85 bar
